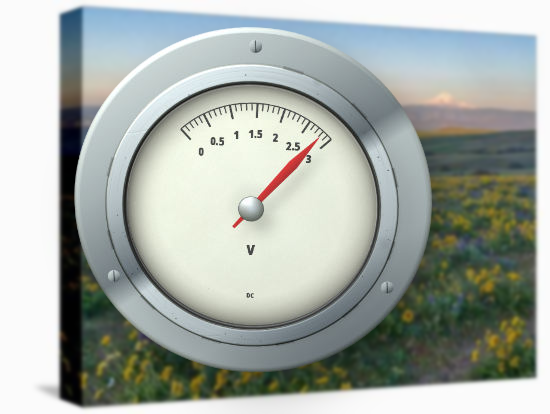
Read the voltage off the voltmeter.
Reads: 2.8 V
